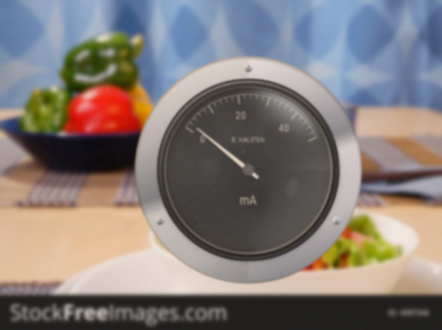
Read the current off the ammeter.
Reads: 2 mA
